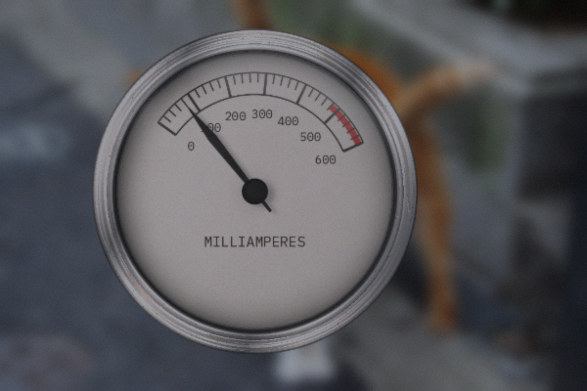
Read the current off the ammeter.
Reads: 80 mA
